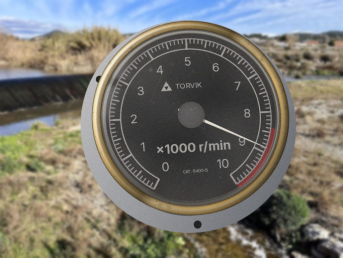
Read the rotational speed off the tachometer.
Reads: 8900 rpm
